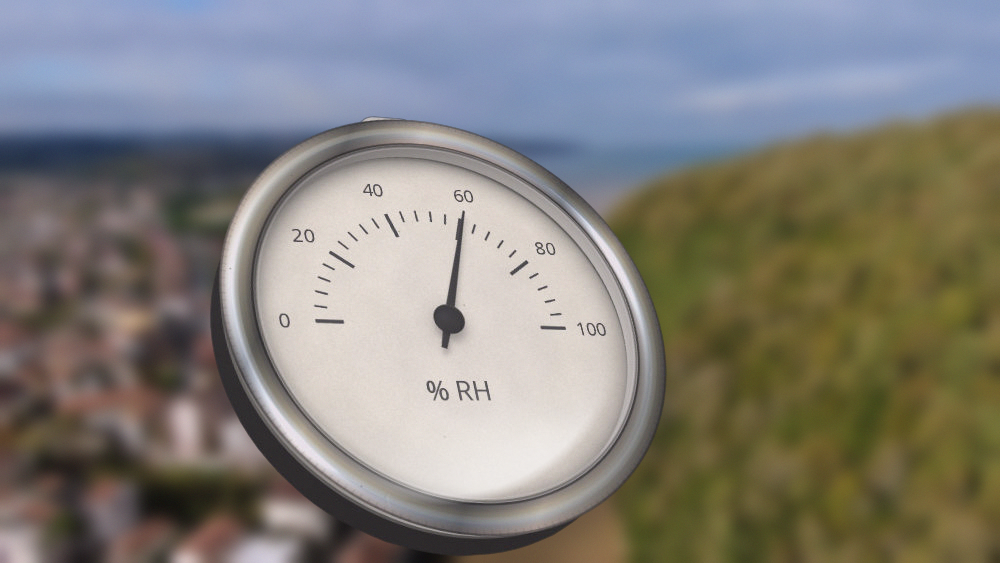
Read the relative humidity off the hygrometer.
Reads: 60 %
